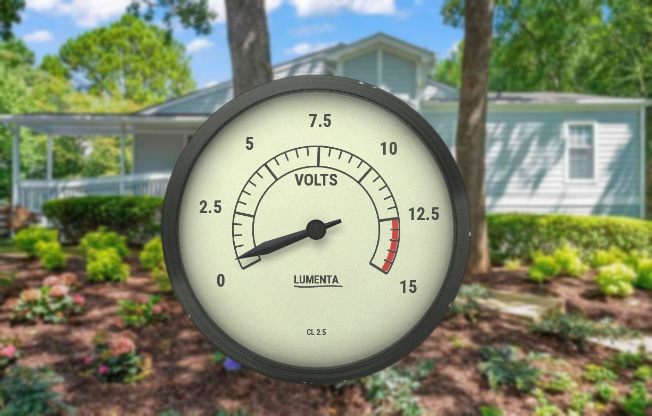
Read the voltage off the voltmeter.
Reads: 0.5 V
